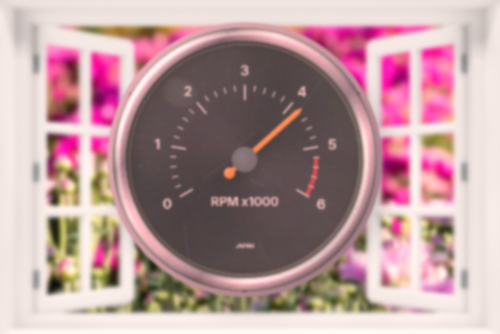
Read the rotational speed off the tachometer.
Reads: 4200 rpm
